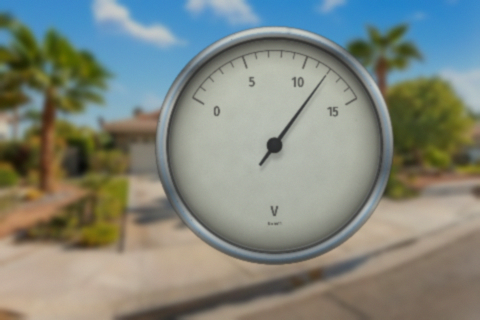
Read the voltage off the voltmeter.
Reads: 12 V
